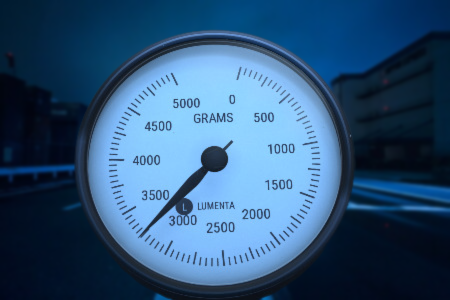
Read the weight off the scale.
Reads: 3250 g
